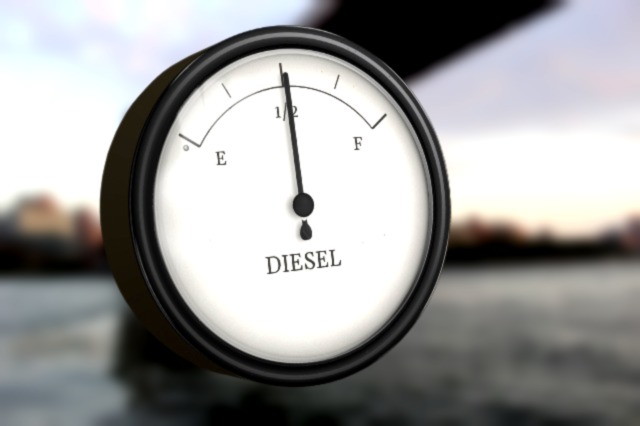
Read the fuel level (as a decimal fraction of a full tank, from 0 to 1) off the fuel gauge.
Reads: 0.5
